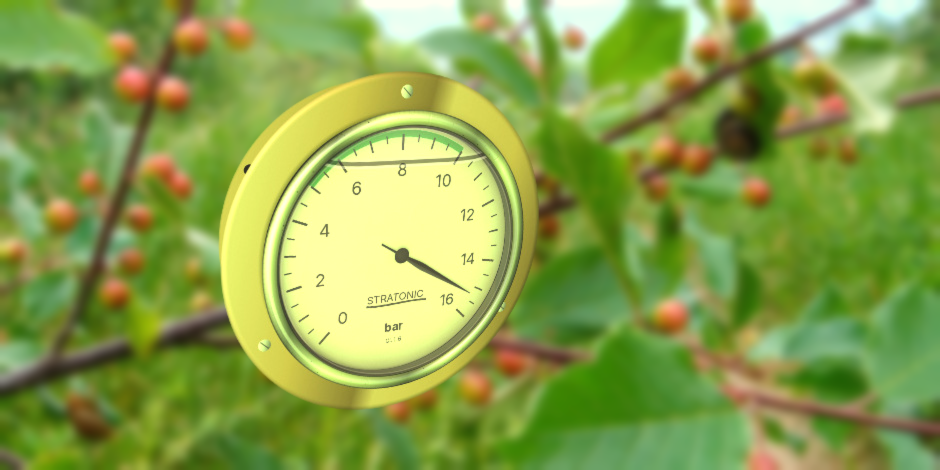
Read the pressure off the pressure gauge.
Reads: 15.25 bar
